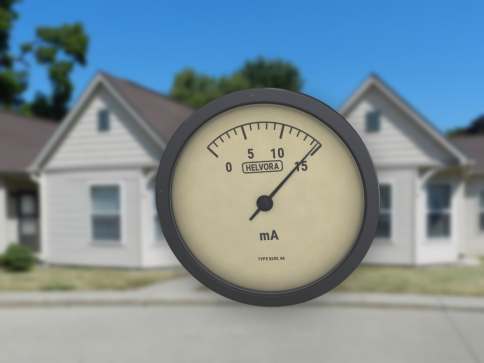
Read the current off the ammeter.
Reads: 14.5 mA
